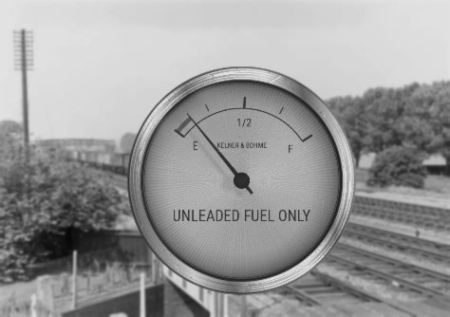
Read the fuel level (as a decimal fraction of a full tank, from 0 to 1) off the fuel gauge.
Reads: 0.125
